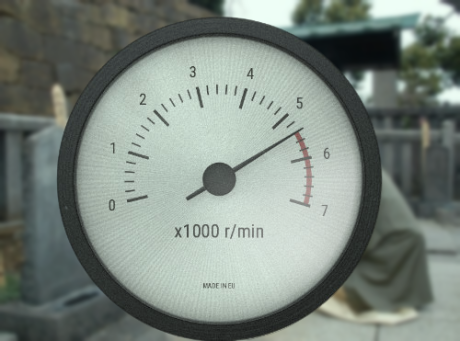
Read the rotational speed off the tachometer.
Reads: 5400 rpm
